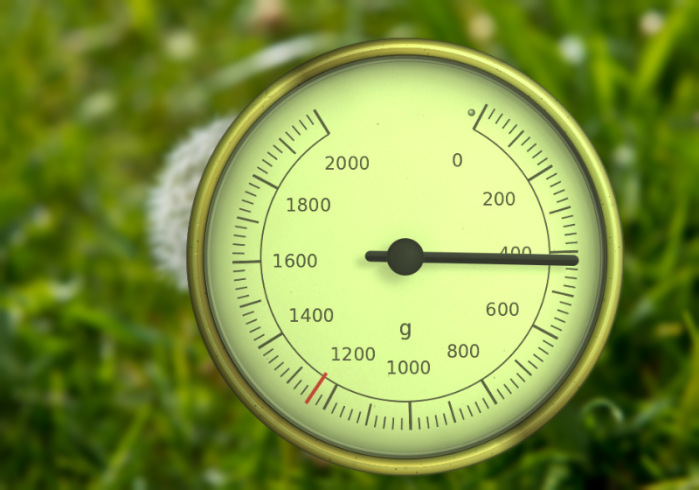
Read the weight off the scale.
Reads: 420 g
